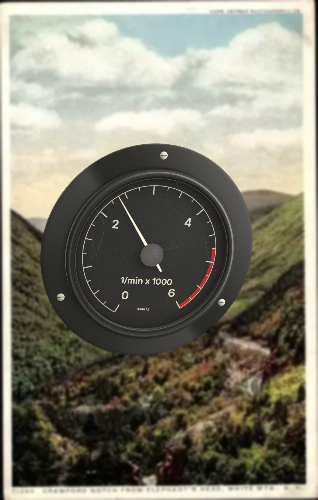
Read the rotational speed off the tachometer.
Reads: 2375 rpm
